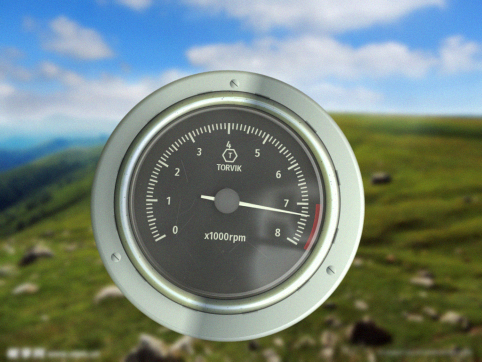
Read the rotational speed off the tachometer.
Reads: 7300 rpm
